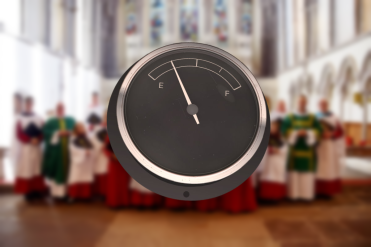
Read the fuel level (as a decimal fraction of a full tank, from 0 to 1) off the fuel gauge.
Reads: 0.25
